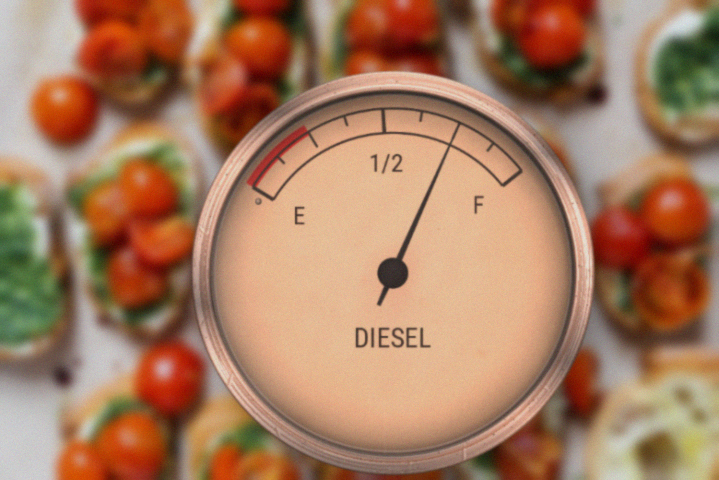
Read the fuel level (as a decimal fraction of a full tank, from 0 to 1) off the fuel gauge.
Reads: 0.75
